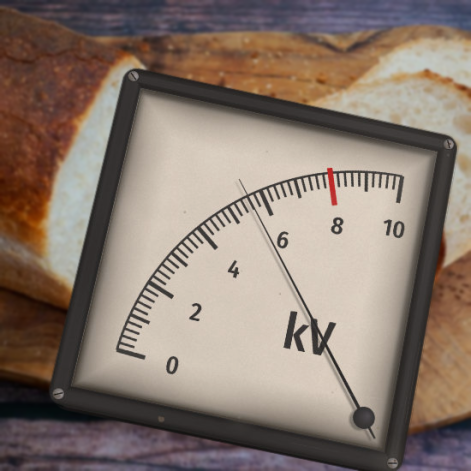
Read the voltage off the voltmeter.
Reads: 5.6 kV
